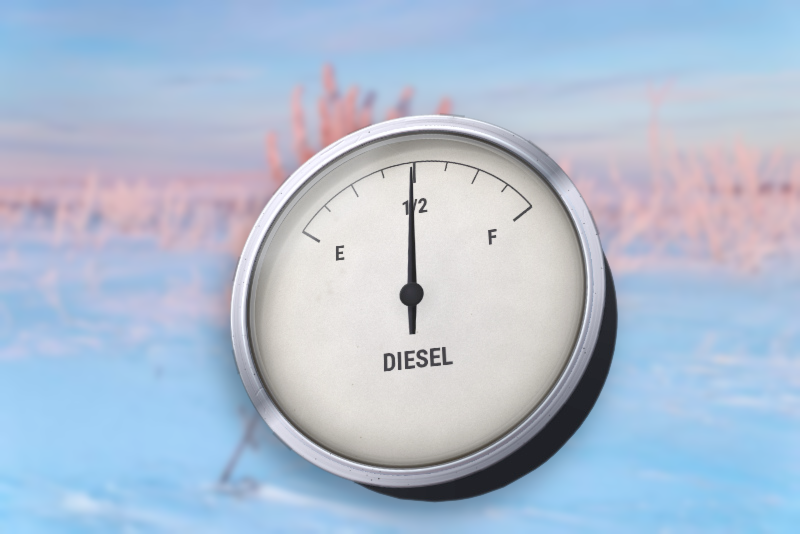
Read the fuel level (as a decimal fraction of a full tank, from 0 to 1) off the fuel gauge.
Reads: 0.5
